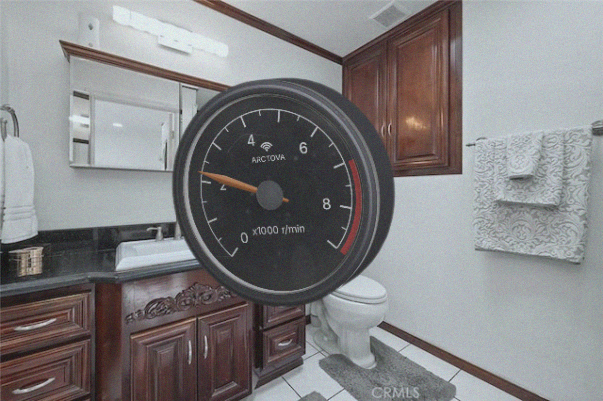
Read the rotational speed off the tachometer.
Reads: 2250 rpm
